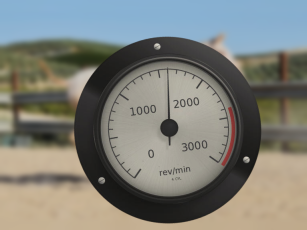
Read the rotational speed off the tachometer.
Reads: 1600 rpm
